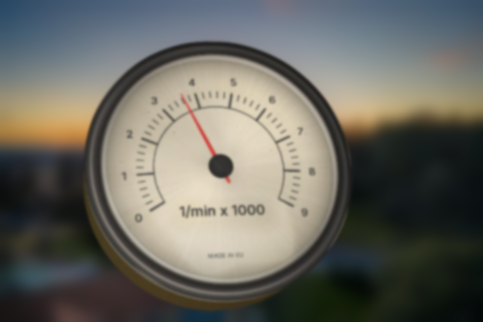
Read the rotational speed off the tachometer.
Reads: 3600 rpm
